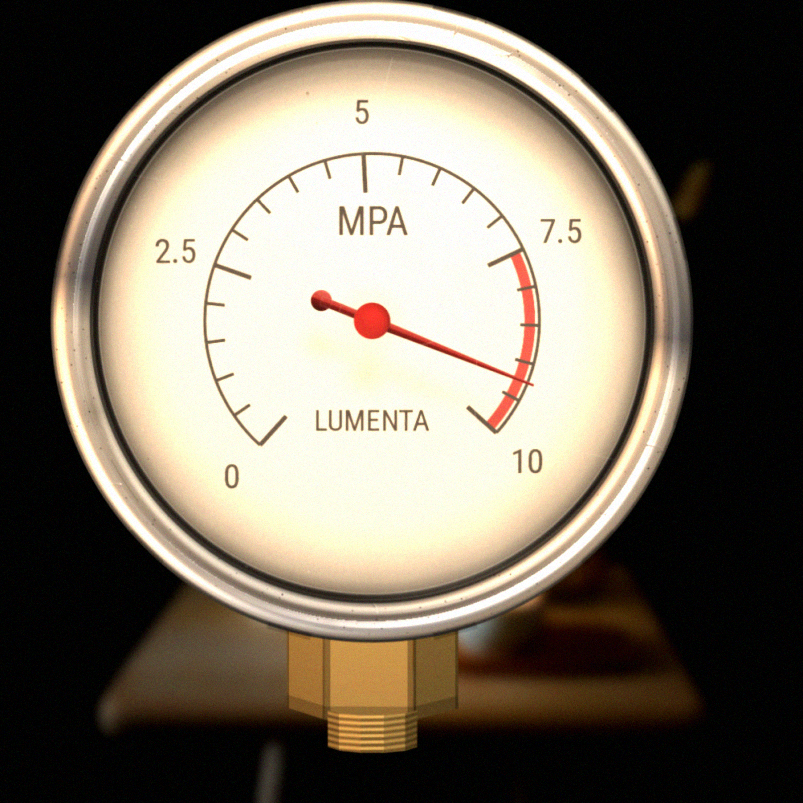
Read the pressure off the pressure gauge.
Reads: 9.25 MPa
